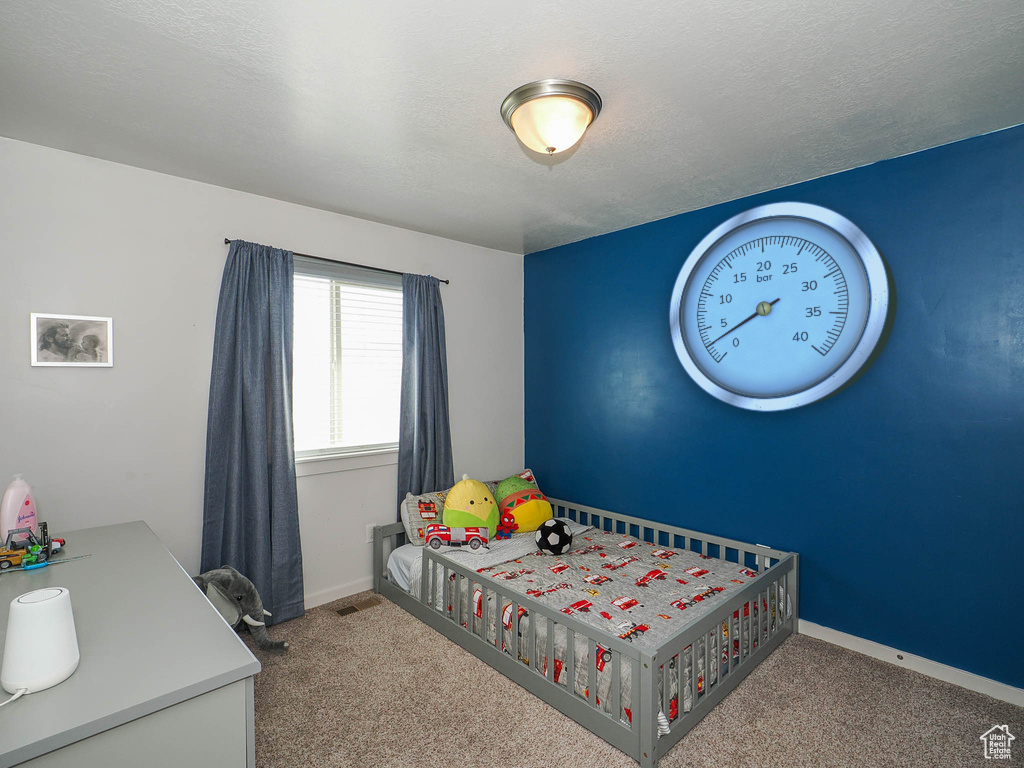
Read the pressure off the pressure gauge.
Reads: 2.5 bar
